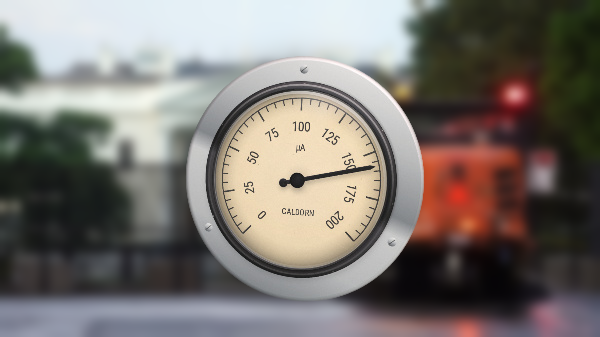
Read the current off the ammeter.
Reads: 157.5 µA
